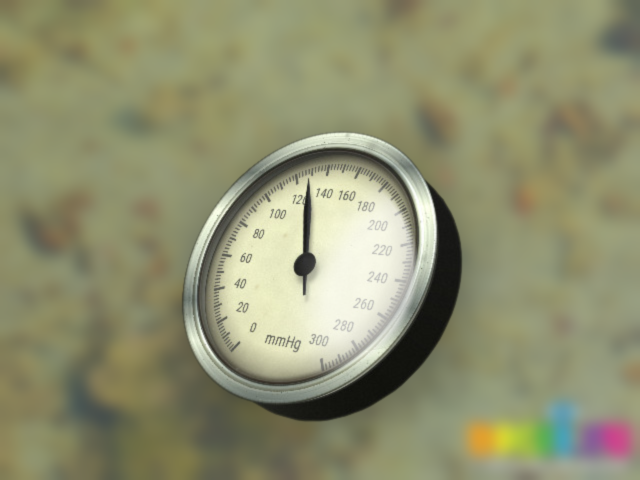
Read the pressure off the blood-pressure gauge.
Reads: 130 mmHg
